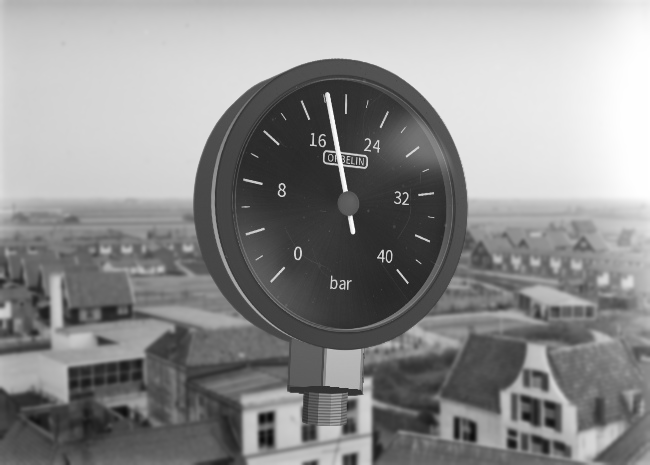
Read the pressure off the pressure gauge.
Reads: 18 bar
